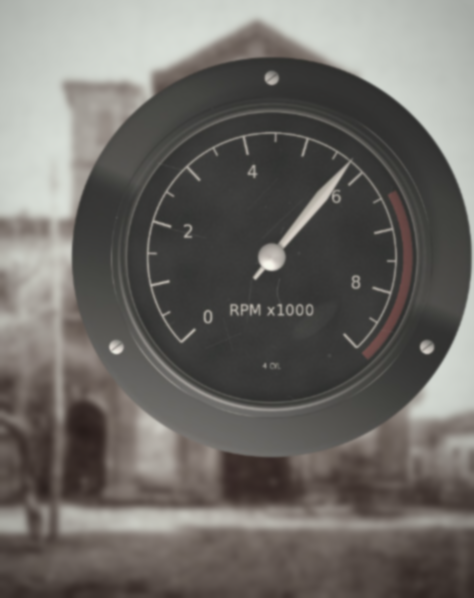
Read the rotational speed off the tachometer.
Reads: 5750 rpm
